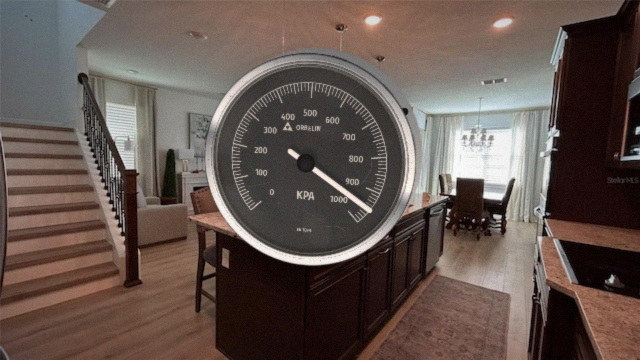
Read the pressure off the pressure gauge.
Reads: 950 kPa
